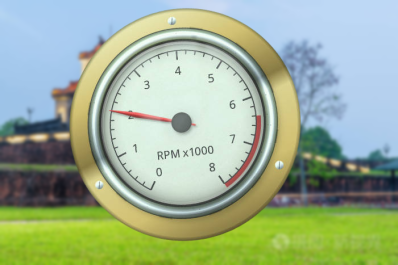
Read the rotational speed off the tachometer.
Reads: 2000 rpm
